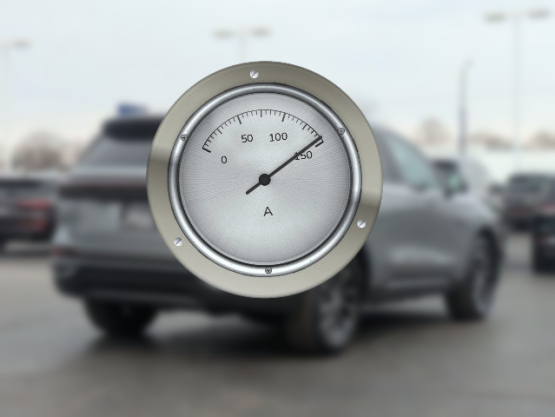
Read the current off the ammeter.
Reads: 145 A
